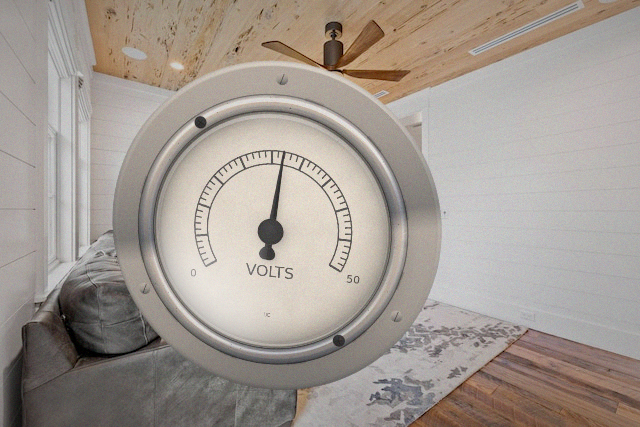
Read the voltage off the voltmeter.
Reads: 27 V
